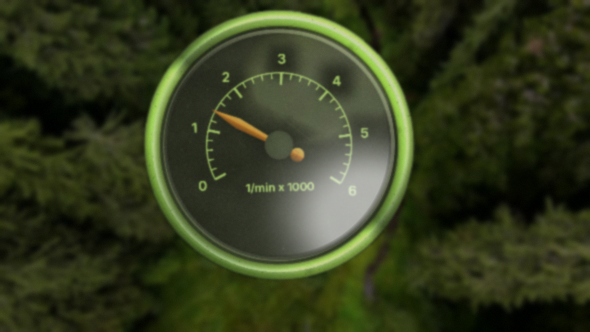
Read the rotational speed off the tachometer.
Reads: 1400 rpm
